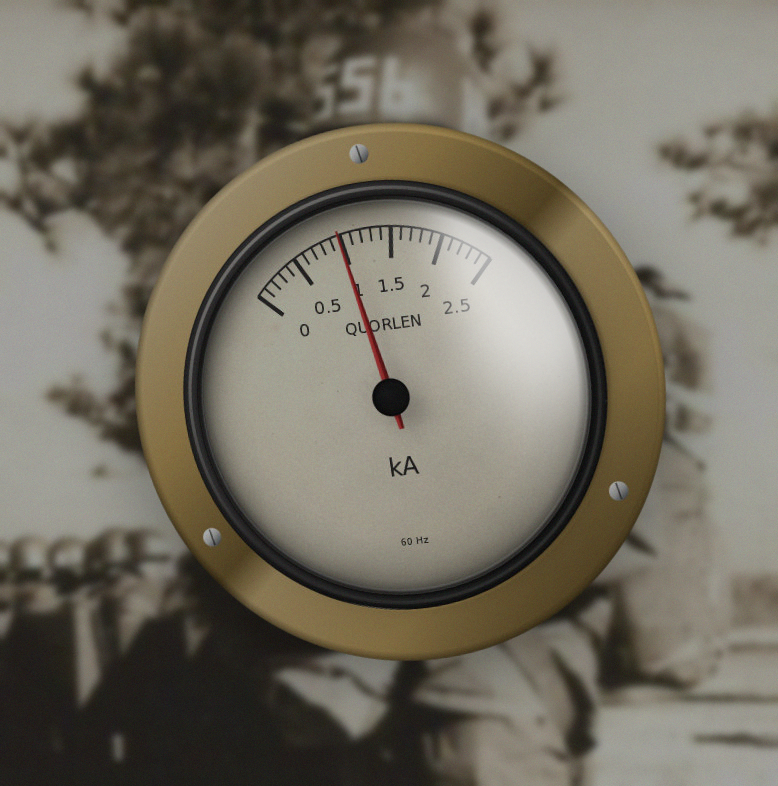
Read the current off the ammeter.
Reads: 1 kA
